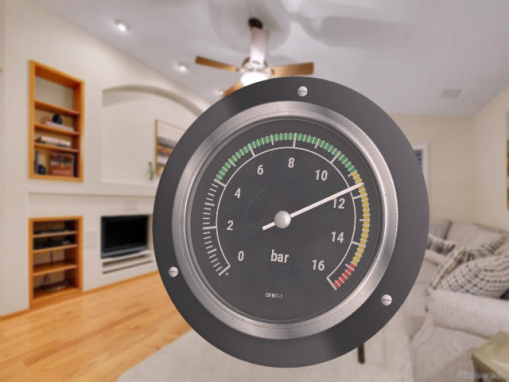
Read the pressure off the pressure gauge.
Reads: 11.6 bar
